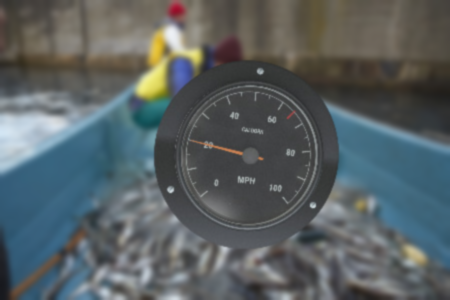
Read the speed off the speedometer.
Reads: 20 mph
